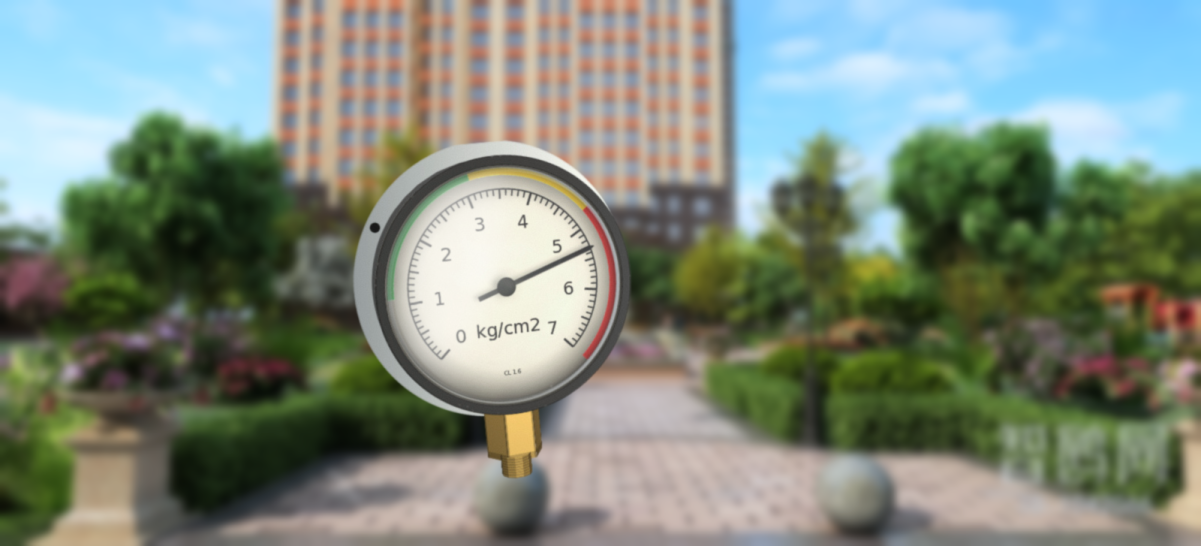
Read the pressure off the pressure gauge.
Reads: 5.3 kg/cm²
